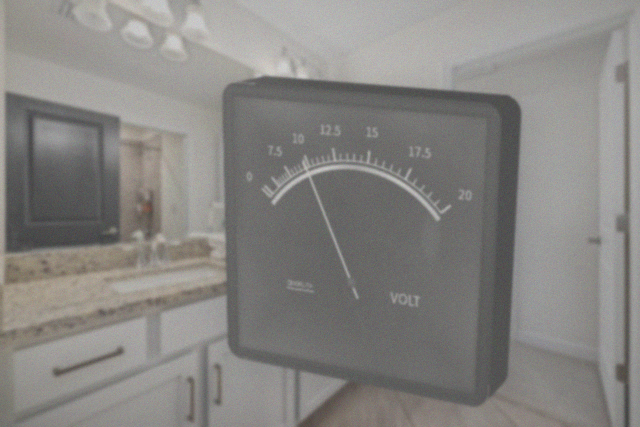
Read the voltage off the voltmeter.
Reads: 10 V
